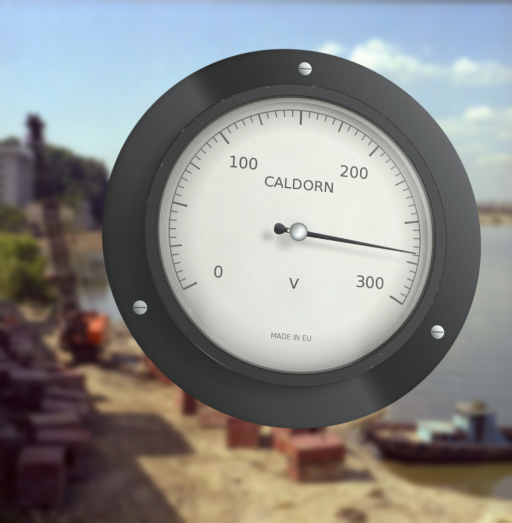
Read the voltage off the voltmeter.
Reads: 270 V
